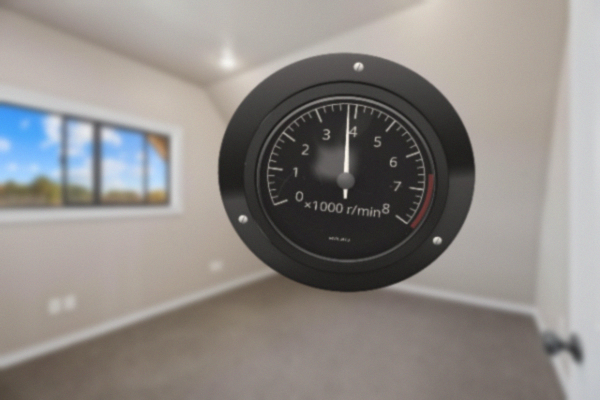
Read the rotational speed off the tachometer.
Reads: 3800 rpm
